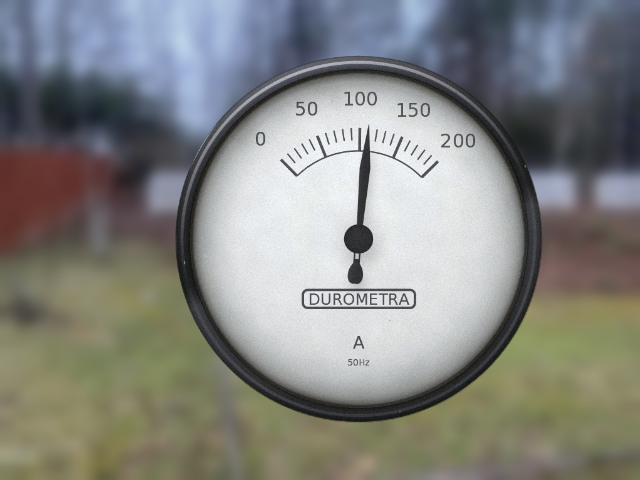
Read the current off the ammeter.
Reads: 110 A
